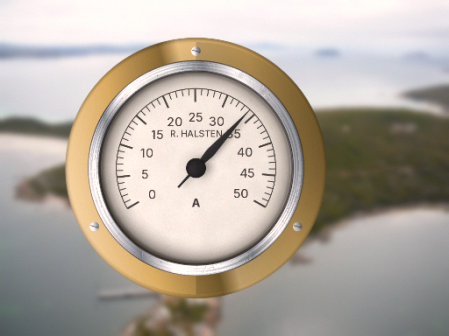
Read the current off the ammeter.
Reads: 34 A
